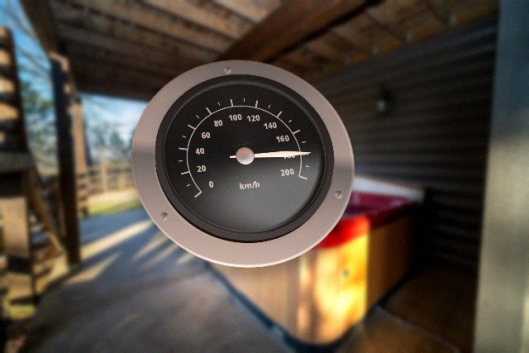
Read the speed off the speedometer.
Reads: 180 km/h
